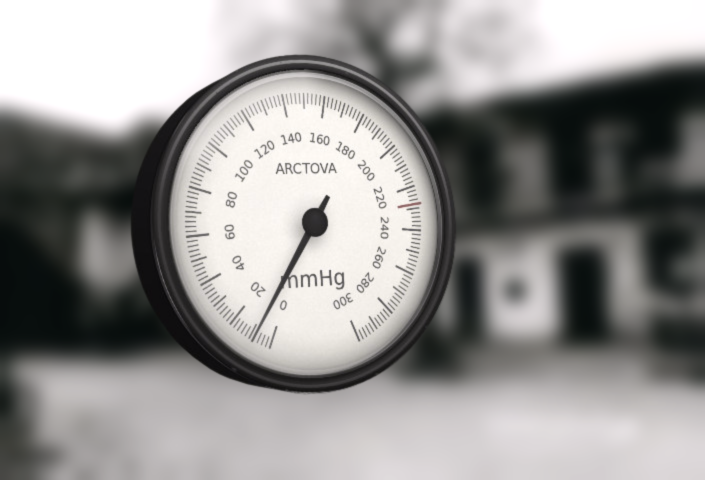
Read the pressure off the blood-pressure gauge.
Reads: 10 mmHg
